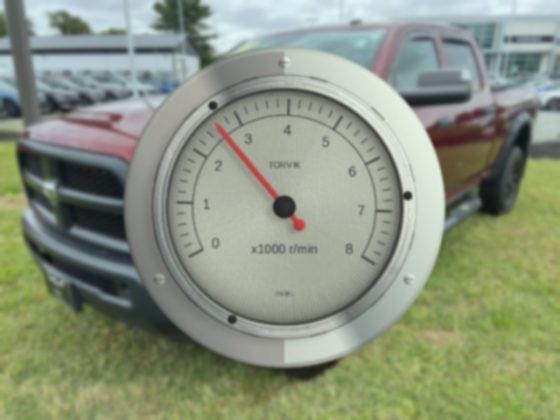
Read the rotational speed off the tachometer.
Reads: 2600 rpm
